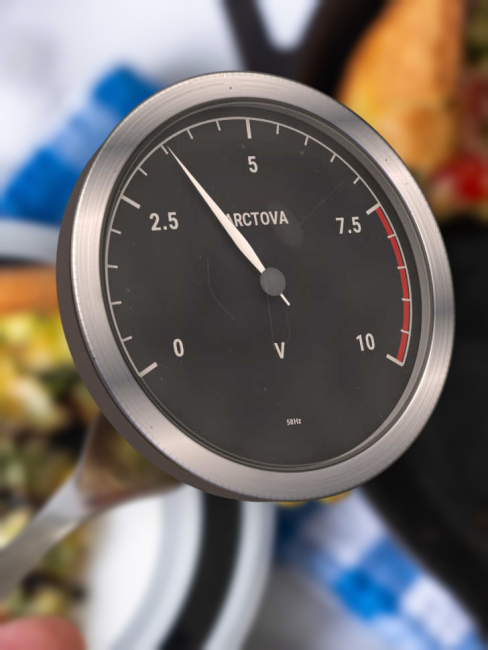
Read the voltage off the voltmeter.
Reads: 3.5 V
